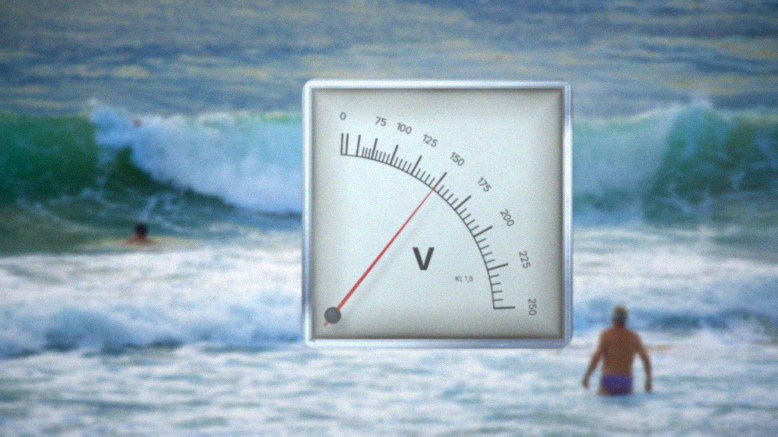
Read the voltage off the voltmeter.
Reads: 150 V
